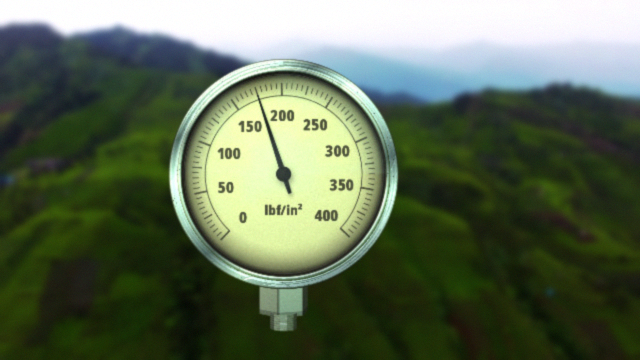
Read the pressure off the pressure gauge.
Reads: 175 psi
